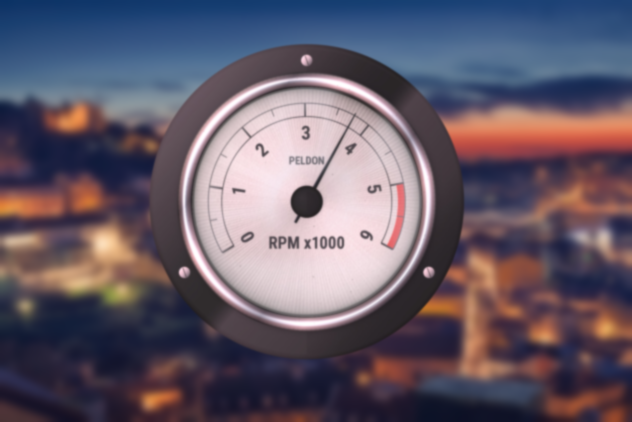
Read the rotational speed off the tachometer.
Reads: 3750 rpm
